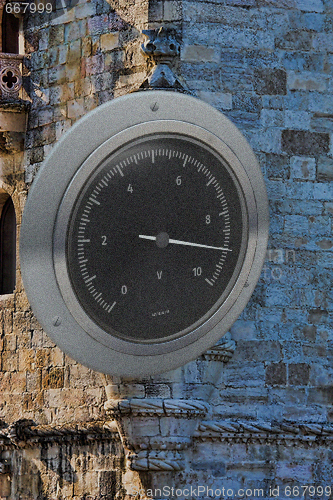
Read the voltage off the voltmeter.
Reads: 9 V
